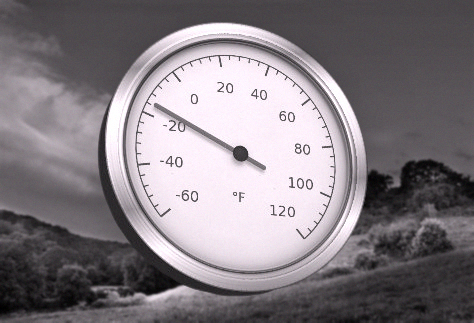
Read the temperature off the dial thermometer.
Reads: -16 °F
